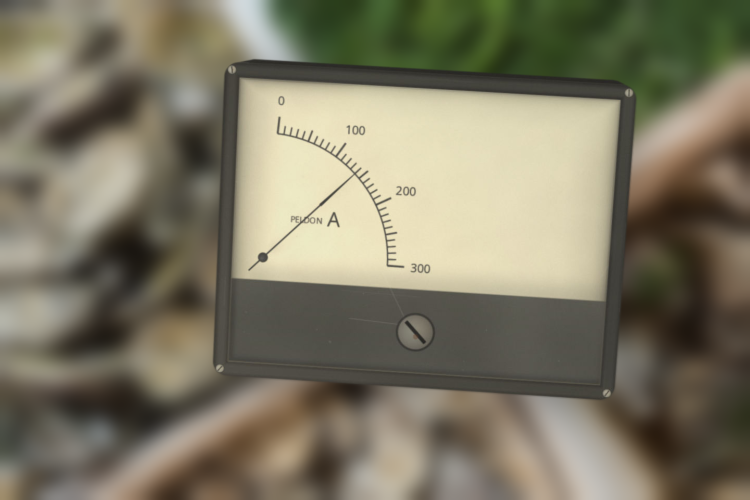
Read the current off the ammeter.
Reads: 140 A
